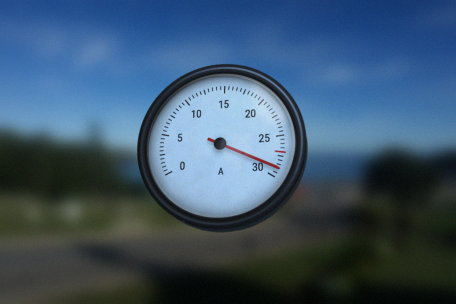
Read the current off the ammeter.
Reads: 29 A
